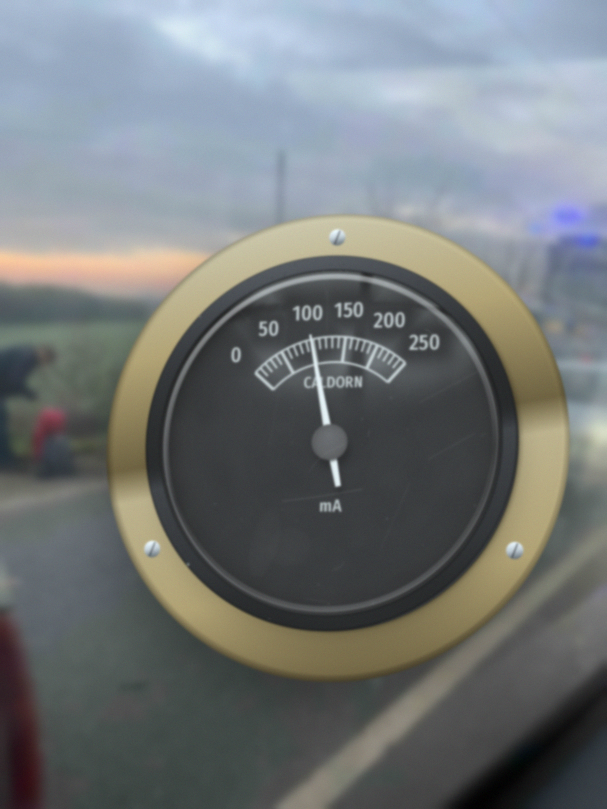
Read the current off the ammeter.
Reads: 100 mA
